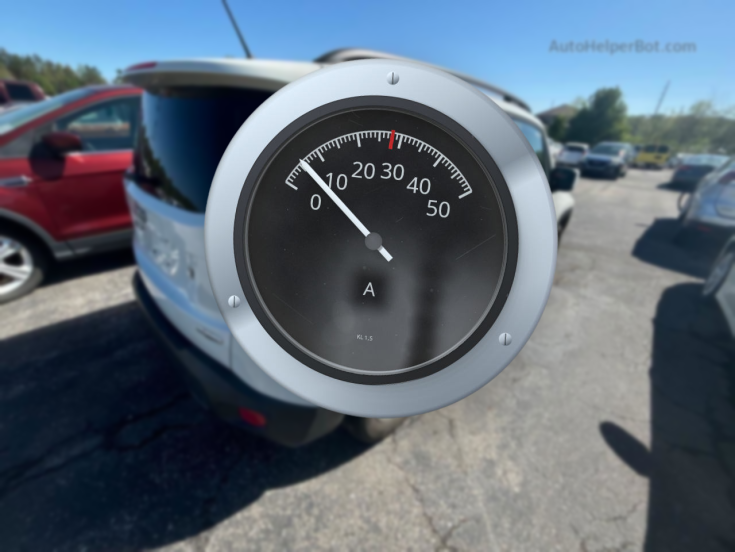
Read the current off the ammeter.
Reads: 6 A
